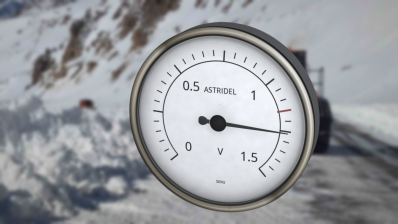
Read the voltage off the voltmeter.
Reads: 1.25 V
